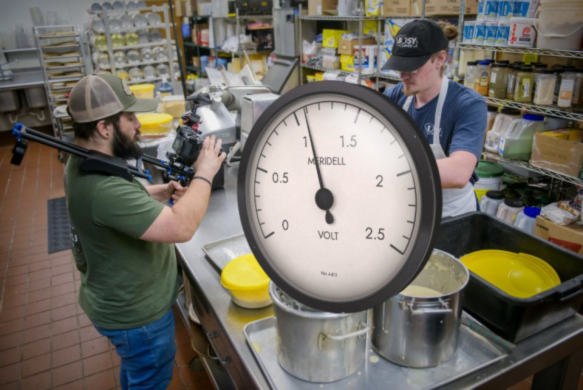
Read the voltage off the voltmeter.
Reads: 1.1 V
